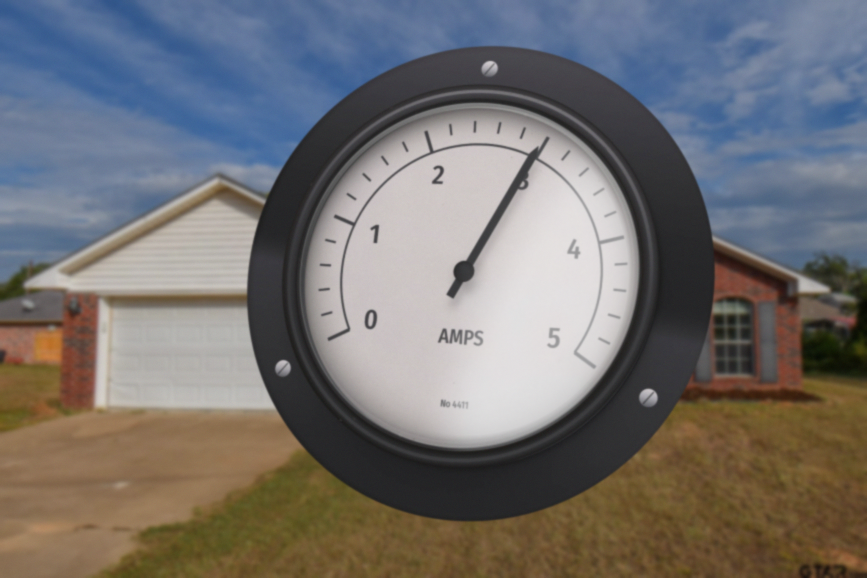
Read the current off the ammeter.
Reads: 3 A
